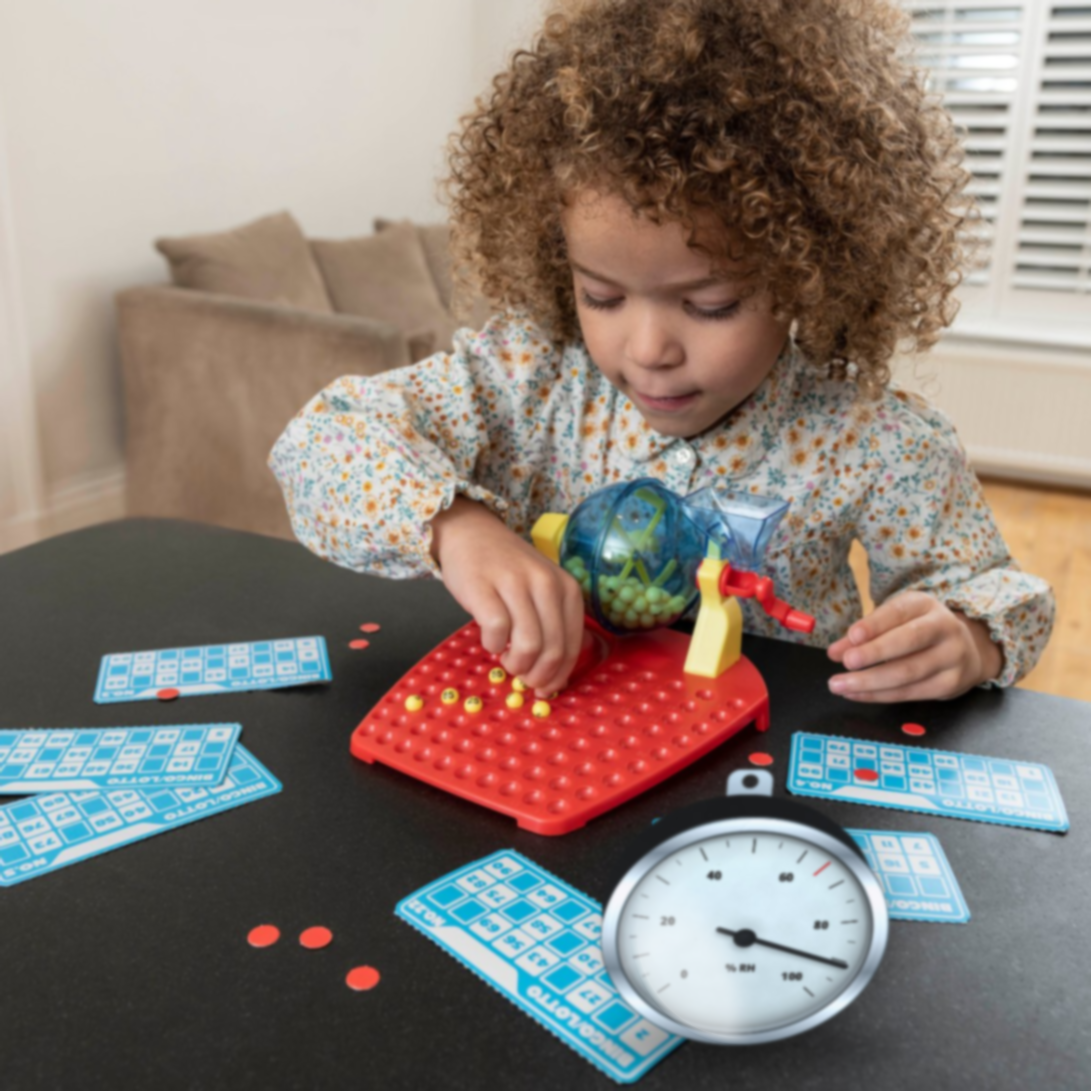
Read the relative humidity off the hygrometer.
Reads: 90 %
